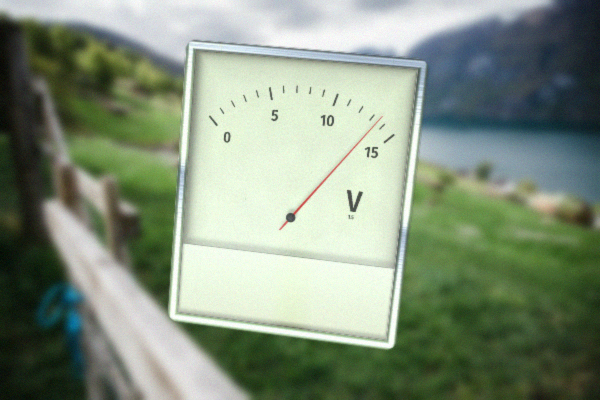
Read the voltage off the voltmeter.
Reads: 13.5 V
